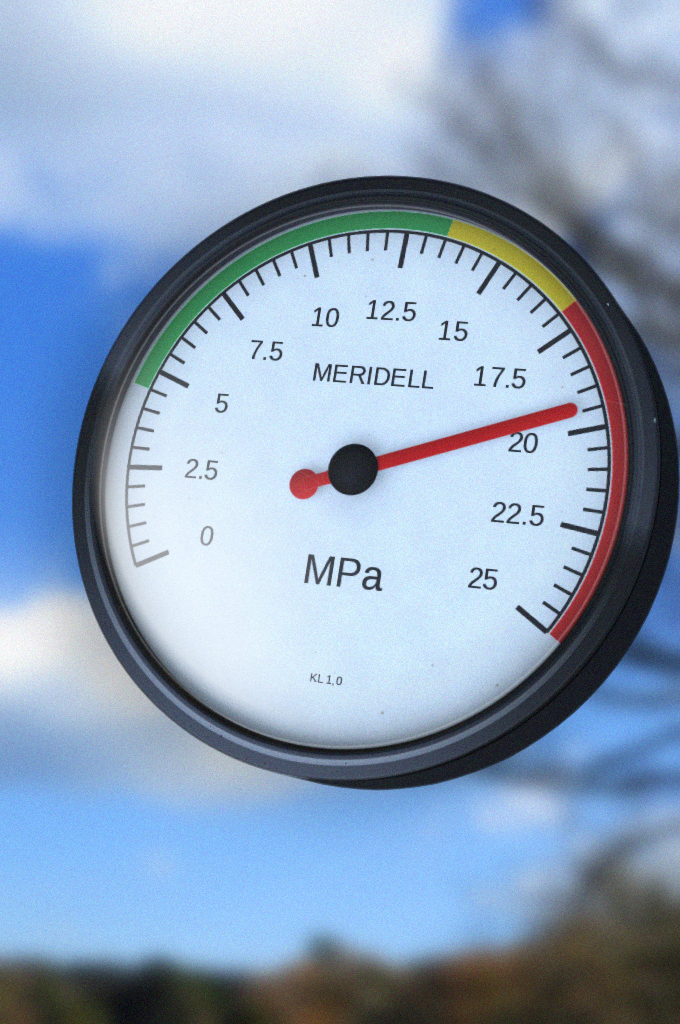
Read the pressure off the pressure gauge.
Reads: 19.5 MPa
